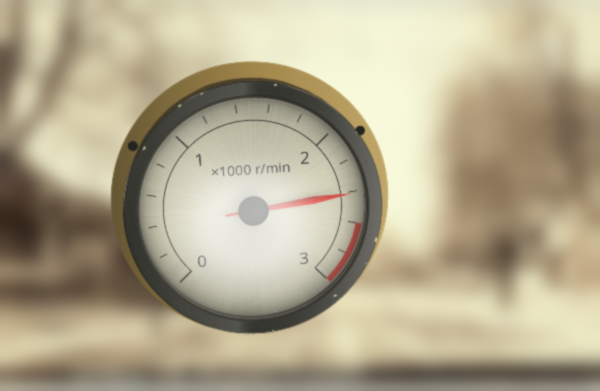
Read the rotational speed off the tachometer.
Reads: 2400 rpm
